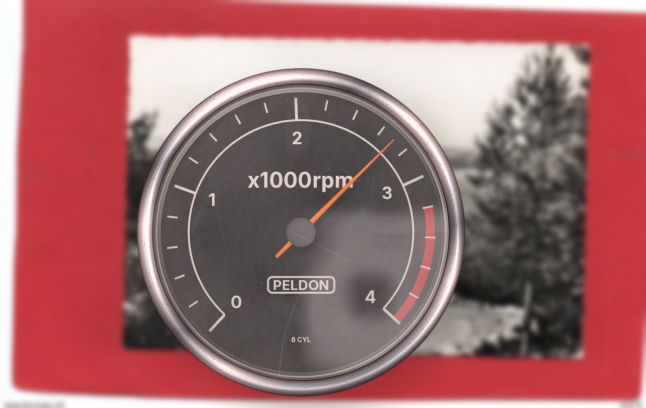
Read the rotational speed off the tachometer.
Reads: 2700 rpm
